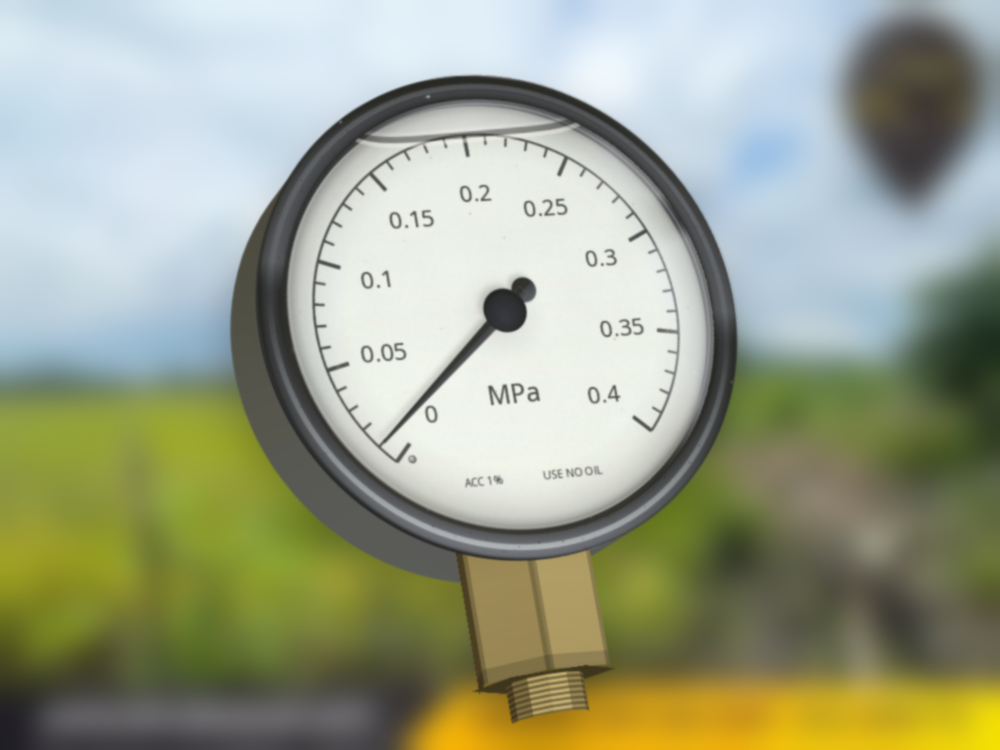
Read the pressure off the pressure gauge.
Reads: 0.01 MPa
